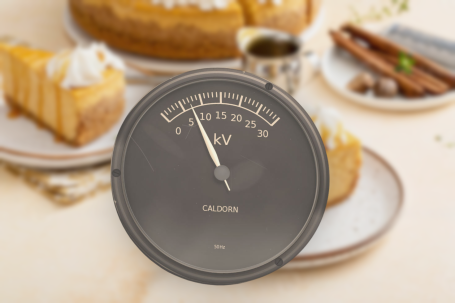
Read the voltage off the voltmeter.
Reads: 7 kV
